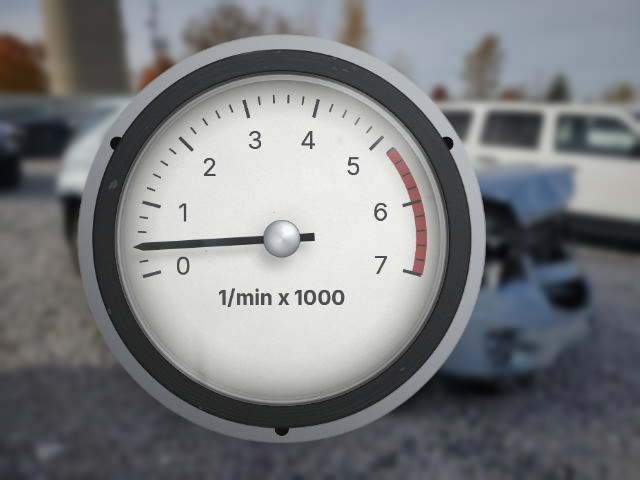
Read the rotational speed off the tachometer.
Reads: 400 rpm
